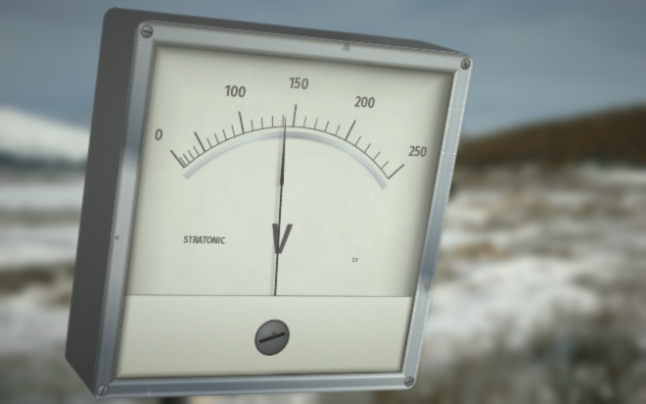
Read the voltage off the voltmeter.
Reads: 140 V
